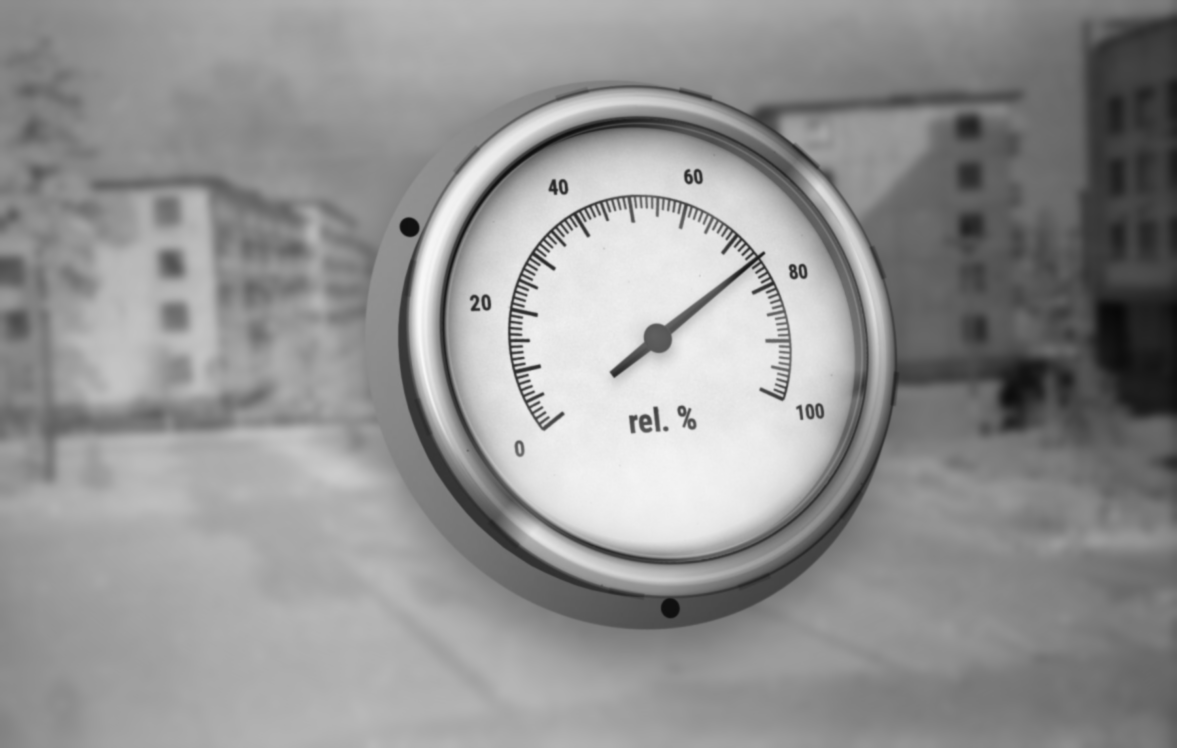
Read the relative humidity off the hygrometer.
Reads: 75 %
